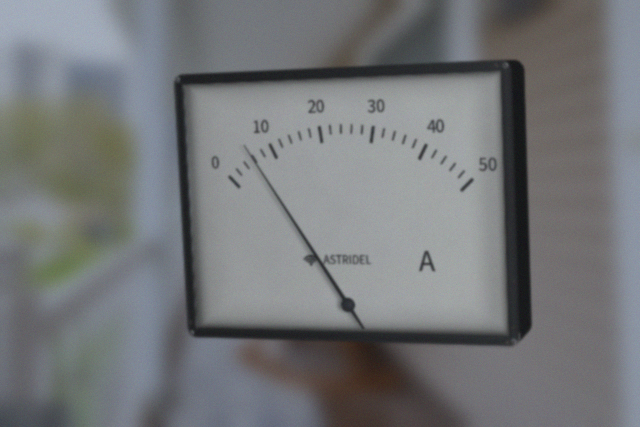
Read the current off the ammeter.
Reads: 6 A
